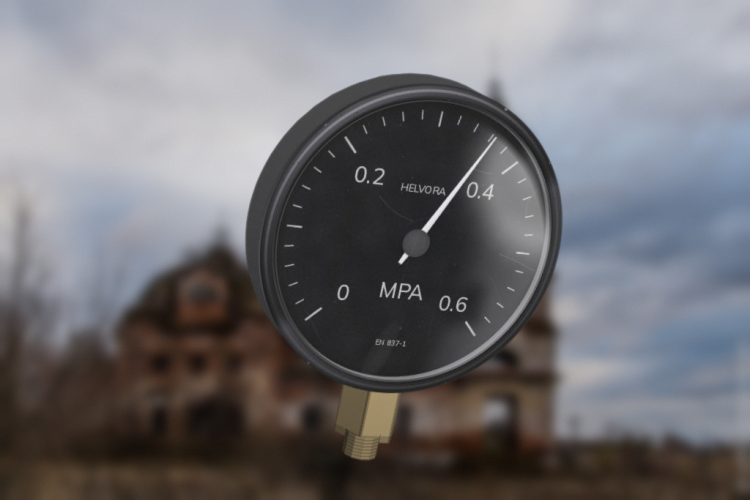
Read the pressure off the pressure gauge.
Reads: 0.36 MPa
